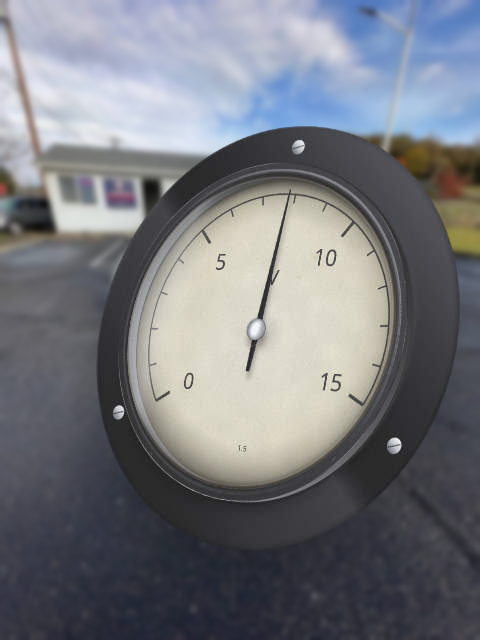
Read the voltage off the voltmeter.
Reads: 8 V
